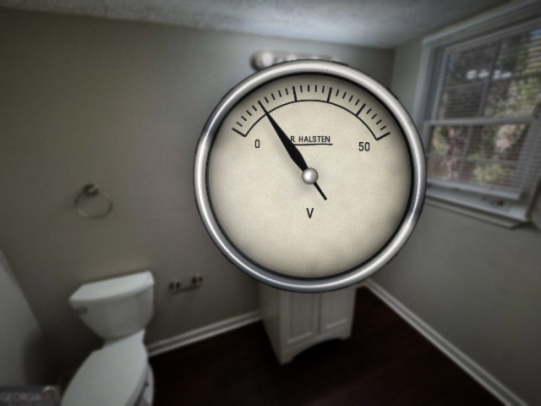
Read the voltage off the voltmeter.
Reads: 10 V
